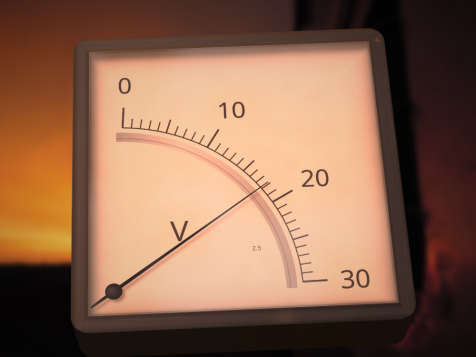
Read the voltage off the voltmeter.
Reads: 18 V
